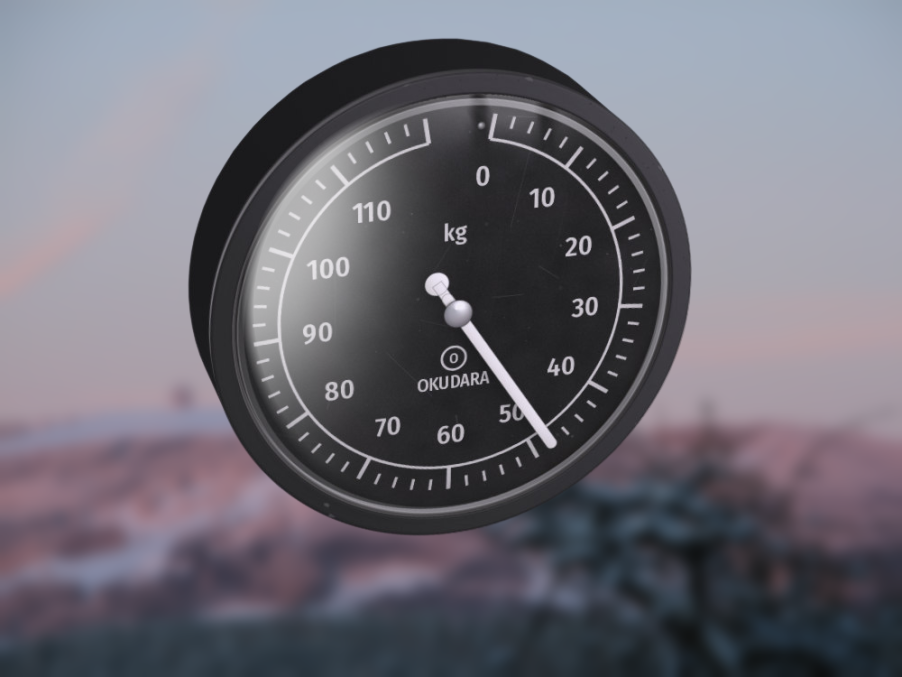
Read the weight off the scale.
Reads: 48 kg
